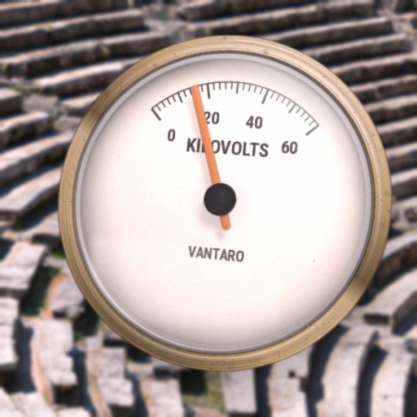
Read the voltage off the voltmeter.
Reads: 16 kV
